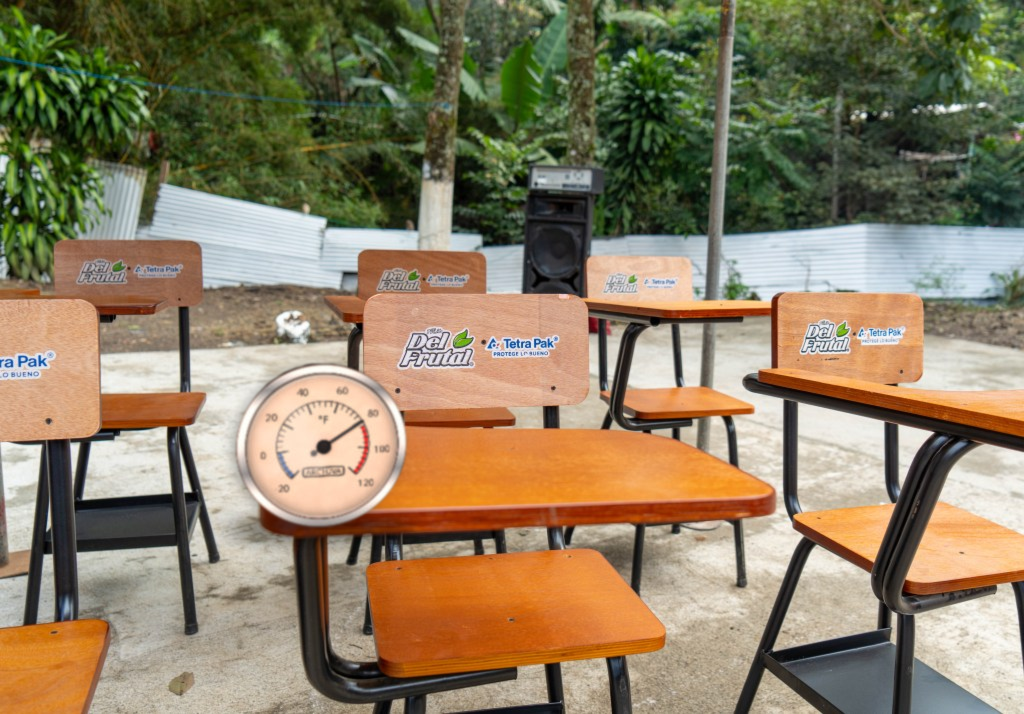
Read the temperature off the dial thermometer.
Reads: 80 °F
